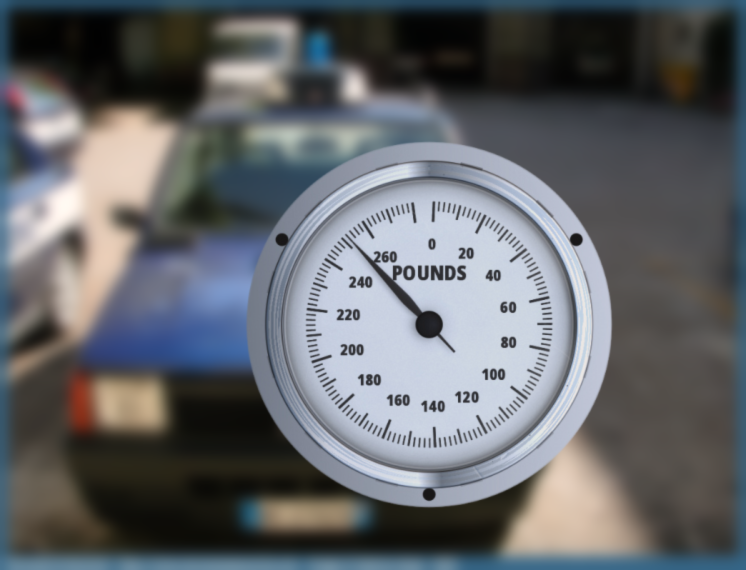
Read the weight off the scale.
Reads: 252 lb
